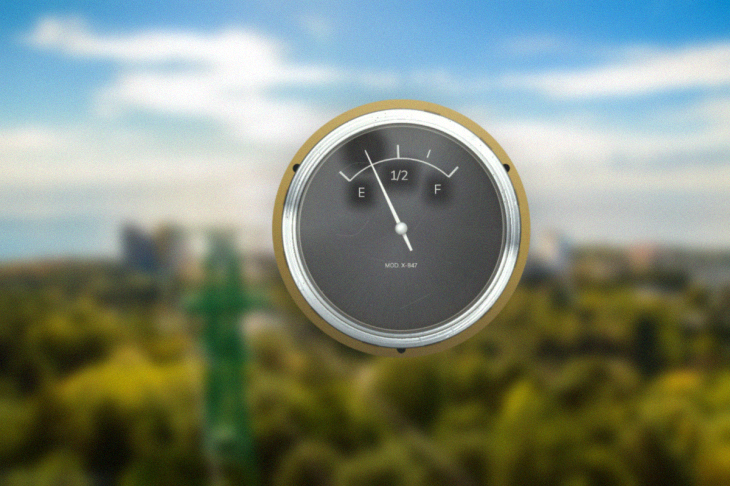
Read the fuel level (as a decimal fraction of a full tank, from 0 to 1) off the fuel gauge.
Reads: 0.25
